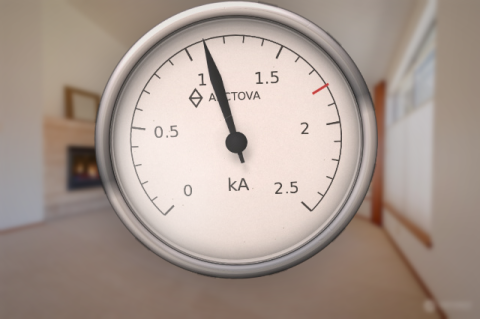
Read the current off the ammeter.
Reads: 1.1 kA
